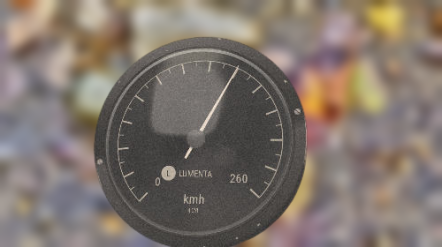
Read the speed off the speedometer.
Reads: 160 km/h
